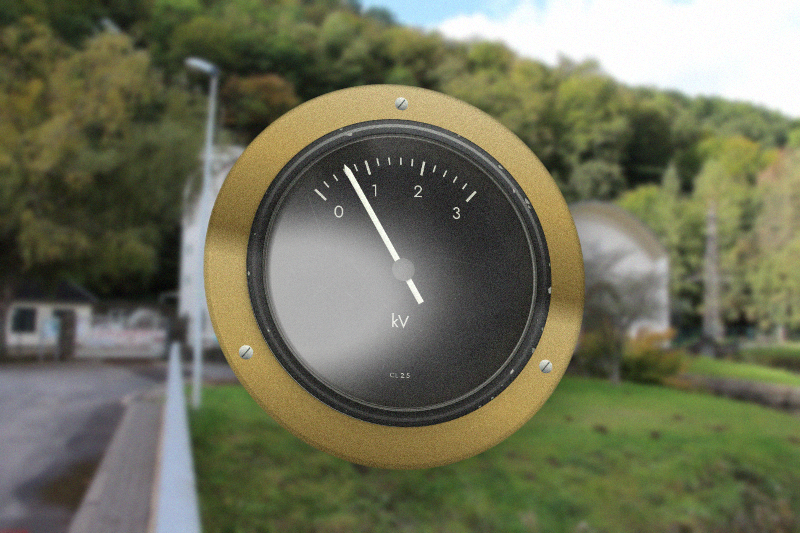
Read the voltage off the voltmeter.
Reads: 0.6 kV
